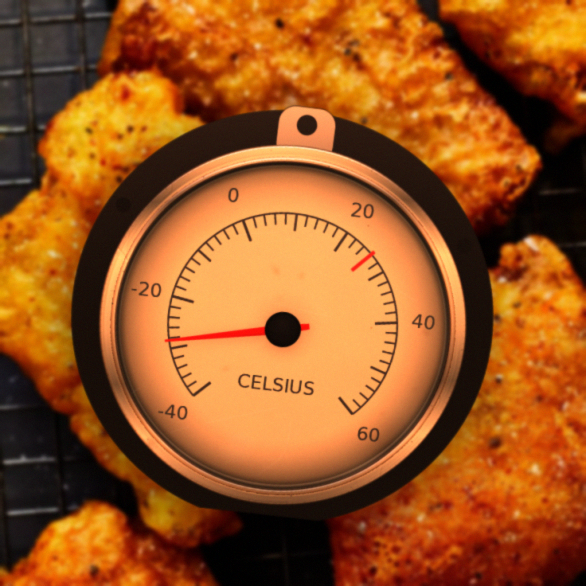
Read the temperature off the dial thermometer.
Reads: -28 °C
